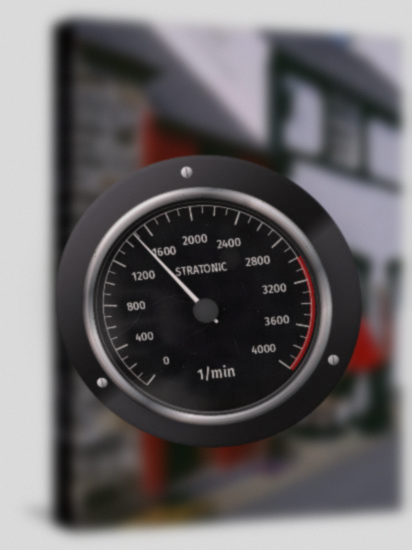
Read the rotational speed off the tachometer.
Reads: 1500 rpm
